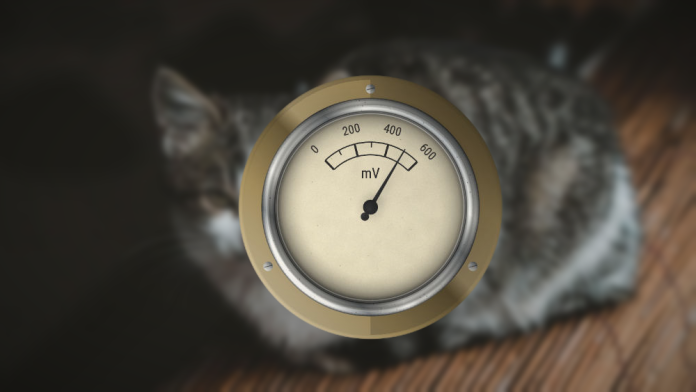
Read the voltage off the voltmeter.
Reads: 500 mV
